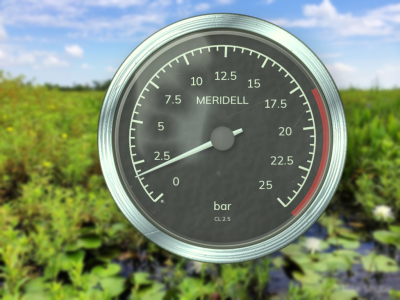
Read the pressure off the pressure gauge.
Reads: 1.75 bar
